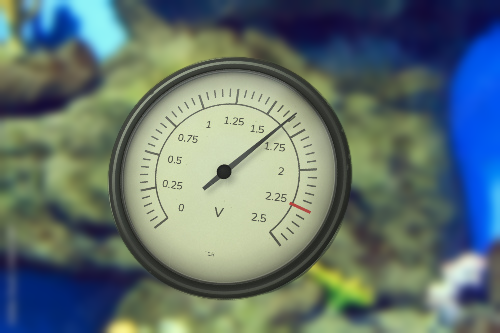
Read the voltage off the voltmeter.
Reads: 1.65 V
